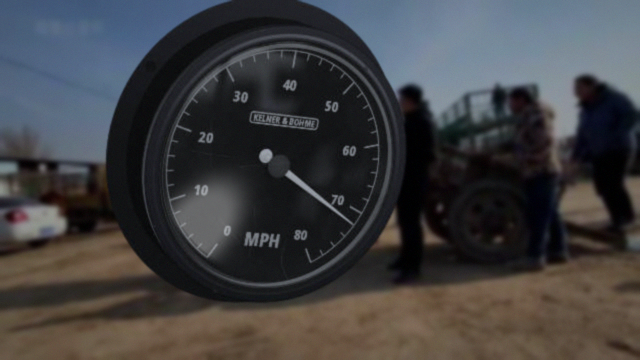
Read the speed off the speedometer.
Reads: 72 mph
